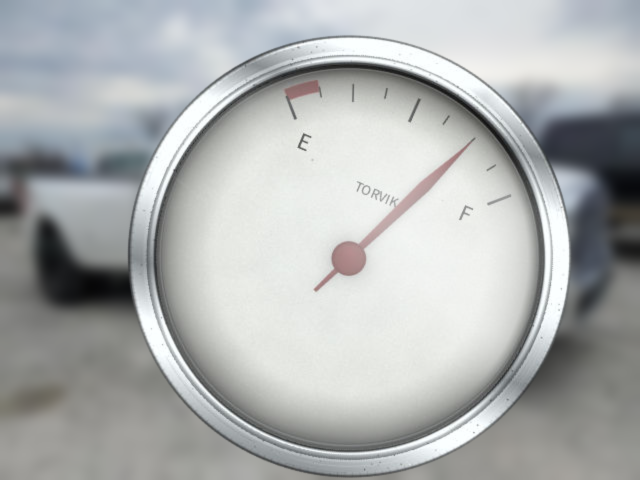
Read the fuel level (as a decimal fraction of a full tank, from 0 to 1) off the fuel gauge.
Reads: 0.75
